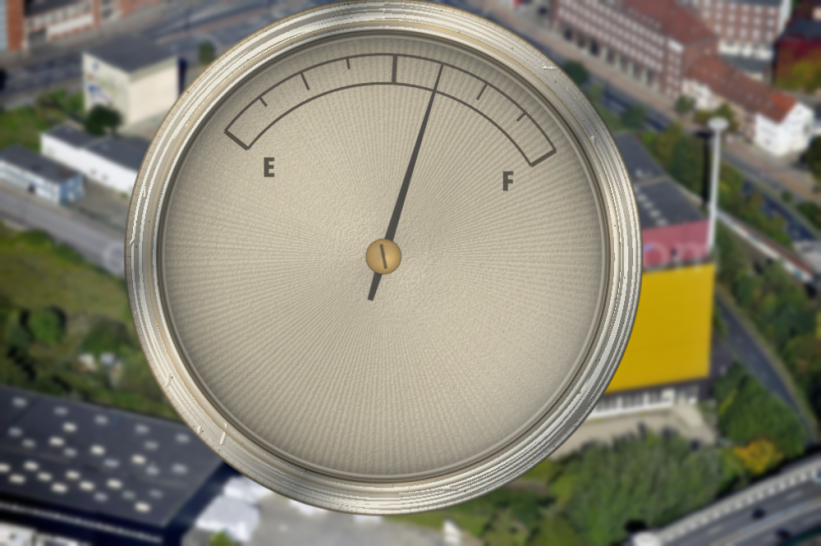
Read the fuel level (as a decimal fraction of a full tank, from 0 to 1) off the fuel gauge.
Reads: 0.625
